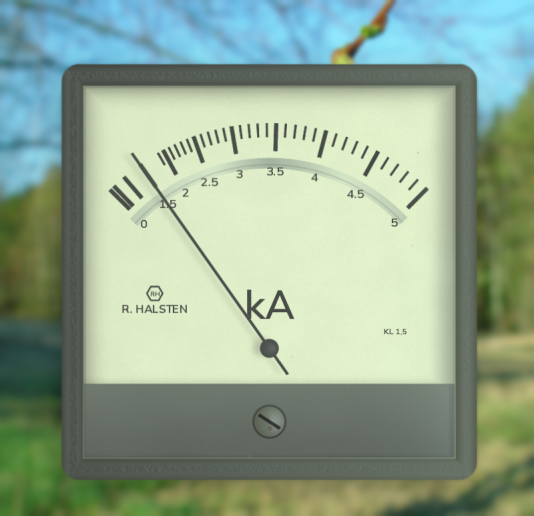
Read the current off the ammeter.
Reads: 1.5 kA
